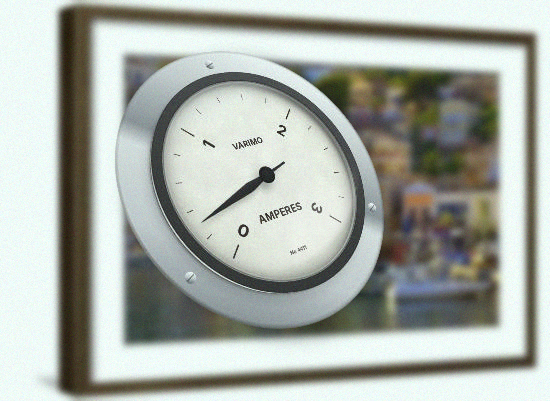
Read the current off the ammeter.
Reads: 0.3 A
